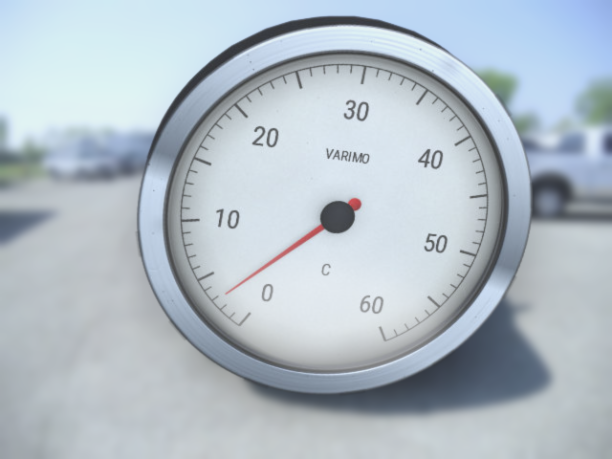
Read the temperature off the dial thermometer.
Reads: 3 °C
